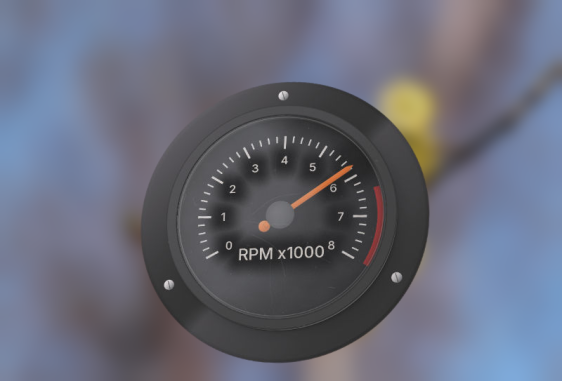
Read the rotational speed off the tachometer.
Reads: 5800 rpm
